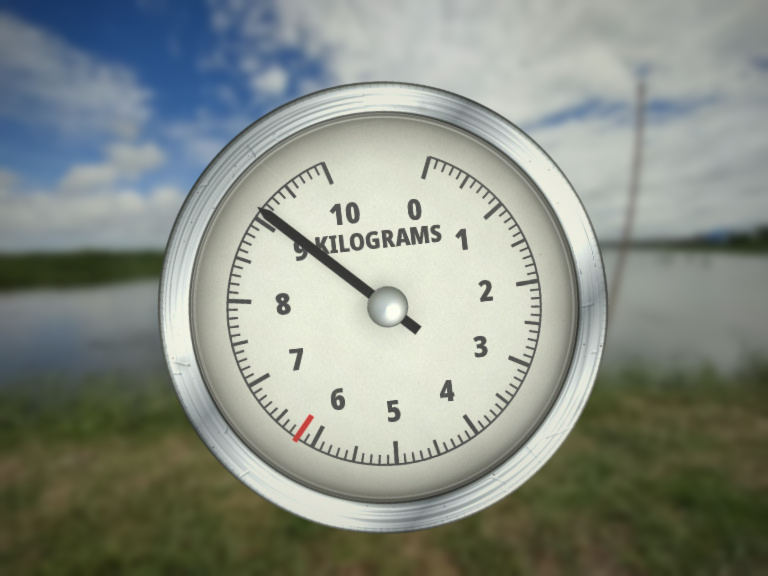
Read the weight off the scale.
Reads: 9.1 kg
